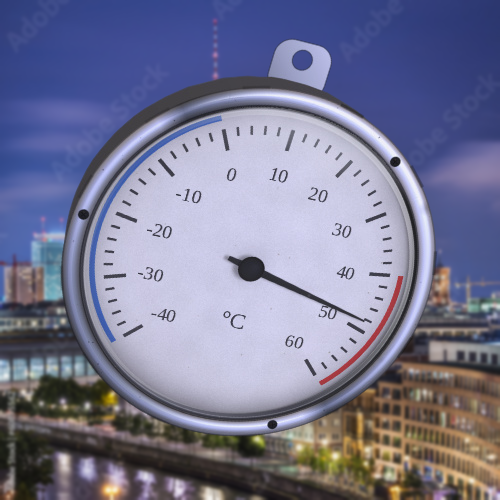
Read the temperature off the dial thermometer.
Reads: 48 °C
